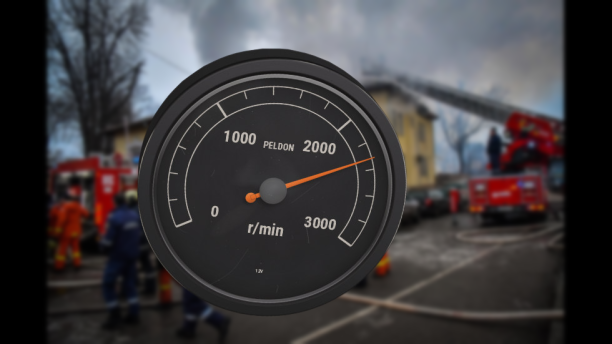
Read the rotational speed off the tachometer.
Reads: 2300 rpm
